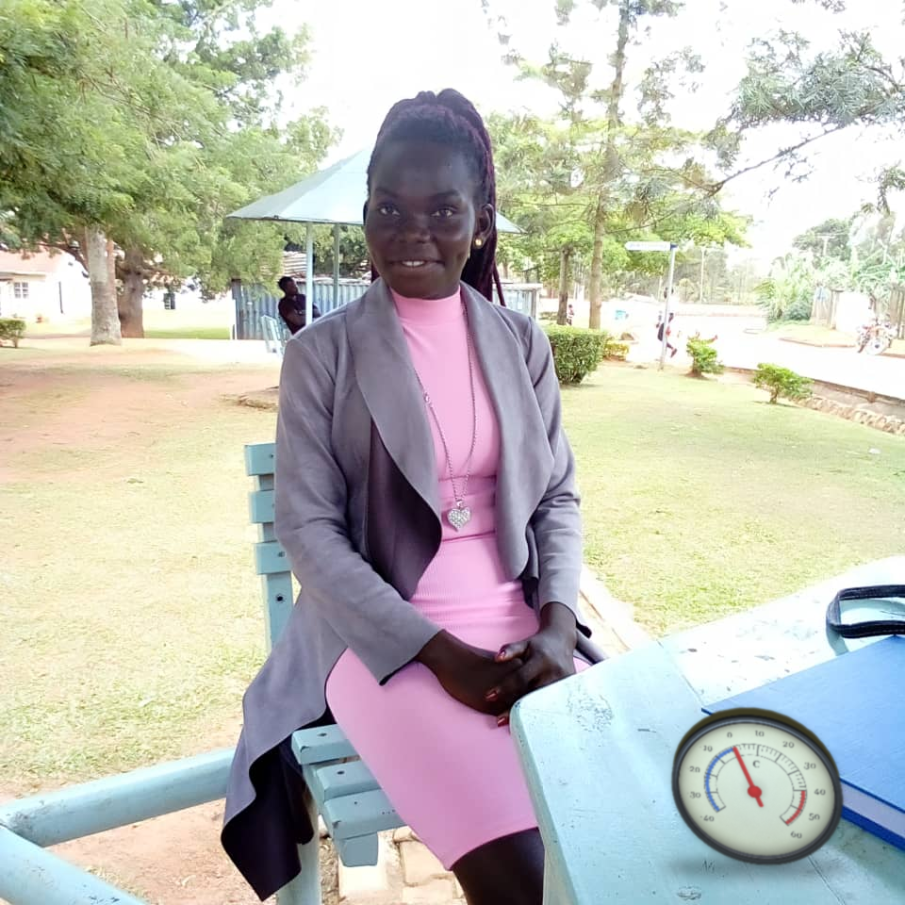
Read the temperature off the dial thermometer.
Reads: 0 °C
